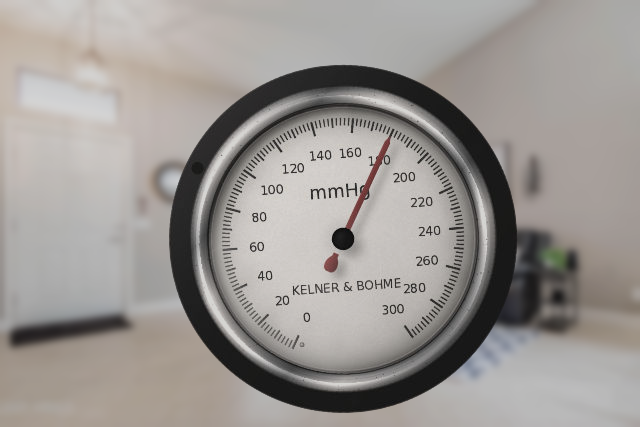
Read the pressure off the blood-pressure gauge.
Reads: 180 mmHg
